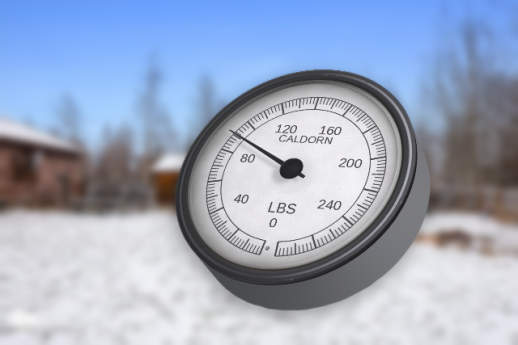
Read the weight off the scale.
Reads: 90 lb
